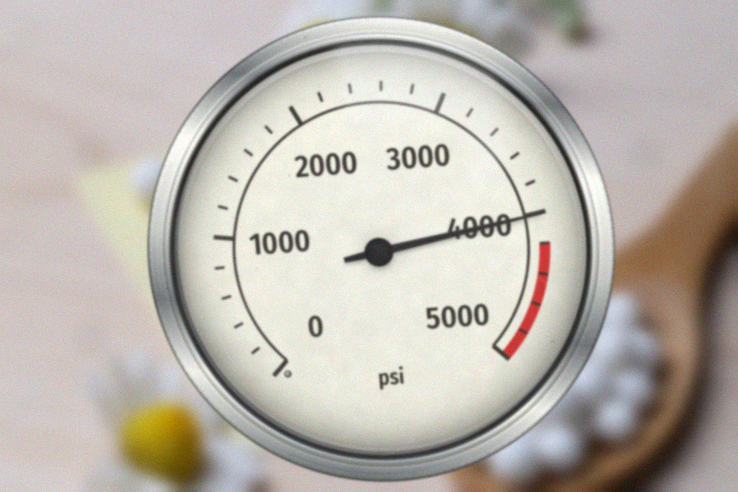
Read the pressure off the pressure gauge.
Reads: 4000 psi
